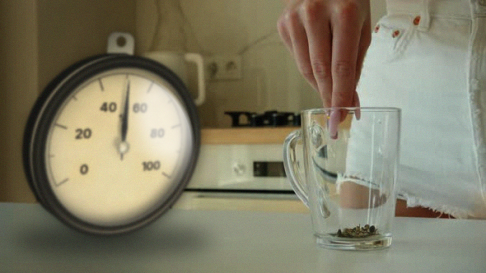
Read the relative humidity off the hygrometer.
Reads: 50 %
